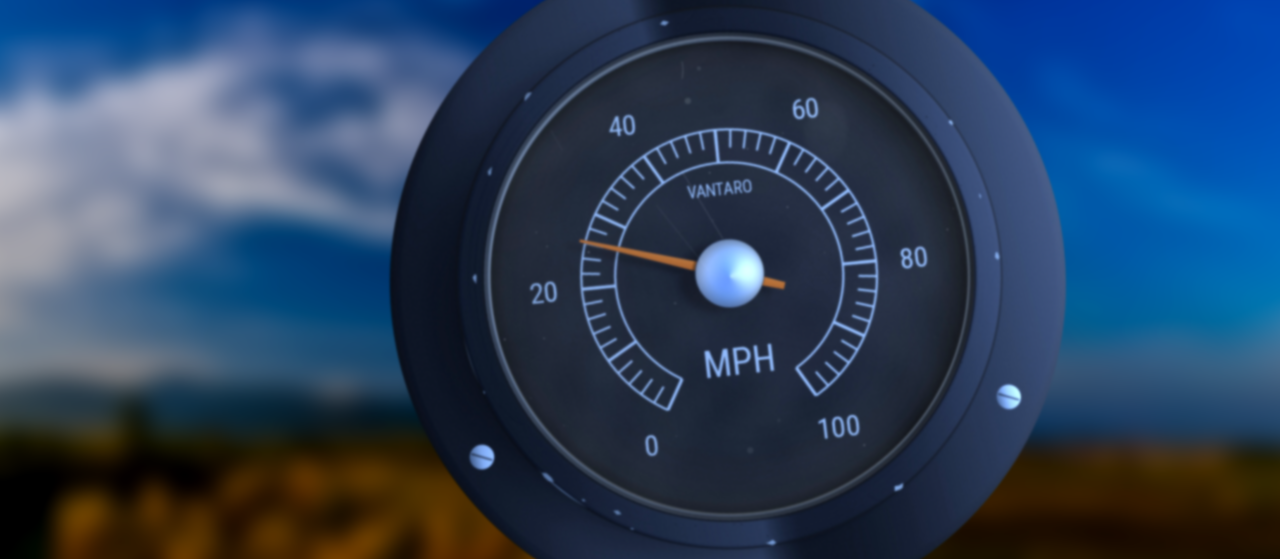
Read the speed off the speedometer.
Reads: 26 mph
